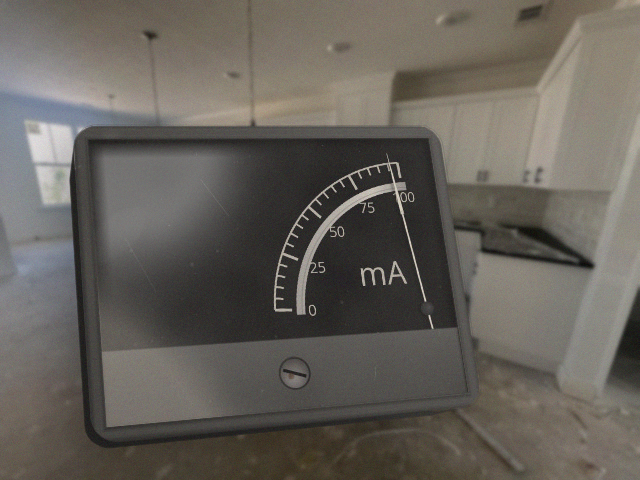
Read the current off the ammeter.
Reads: 95 mA
